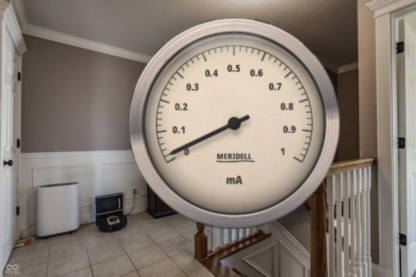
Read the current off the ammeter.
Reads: 0.02 mA
